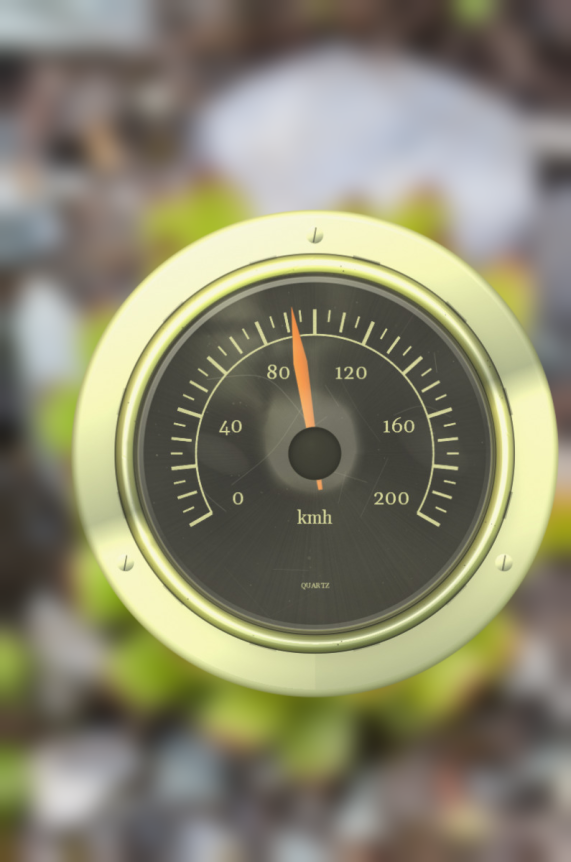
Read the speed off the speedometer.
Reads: 92.5 km/h
